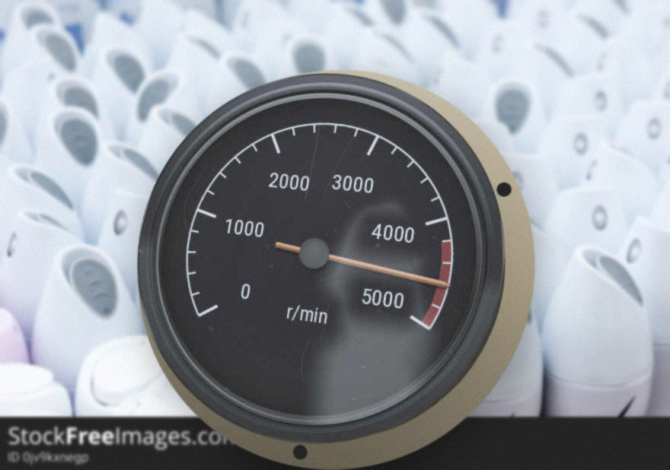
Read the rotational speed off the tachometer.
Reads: 4600 rpm
